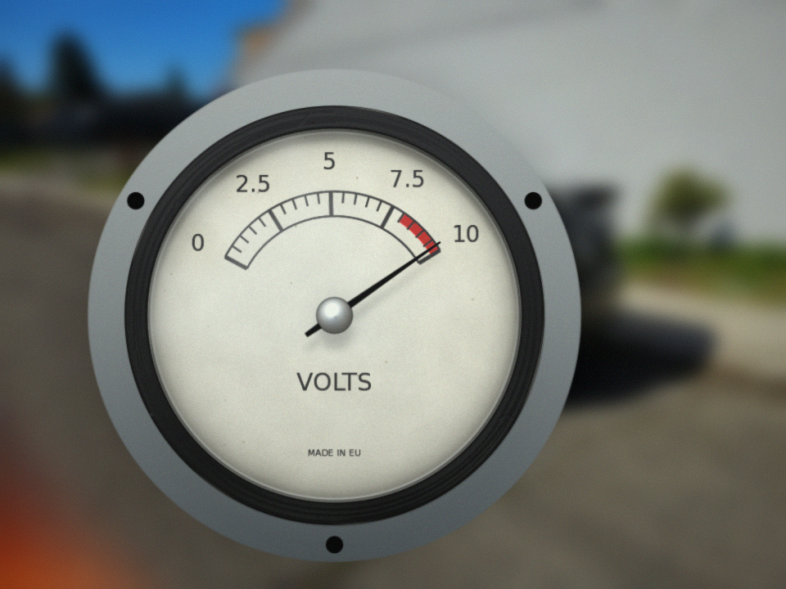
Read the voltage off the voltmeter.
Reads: 9.75 V
